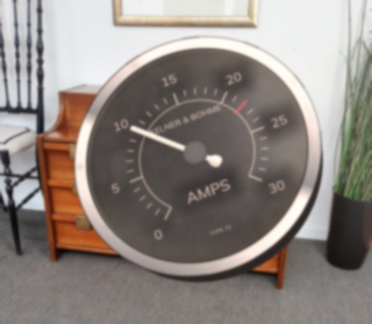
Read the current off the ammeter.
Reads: 10 A
